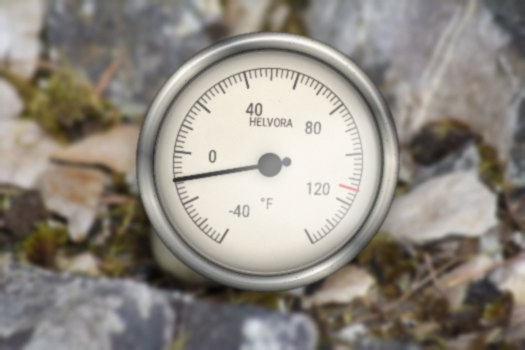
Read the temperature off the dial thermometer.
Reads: -10 °F
